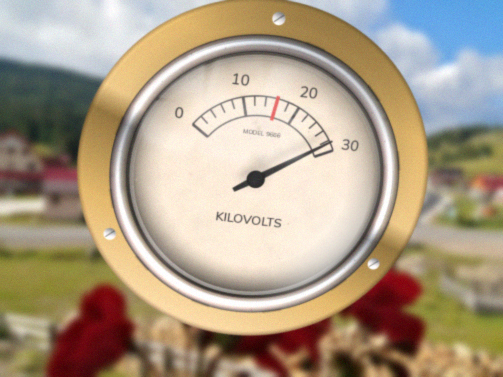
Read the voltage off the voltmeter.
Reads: 28 kV
